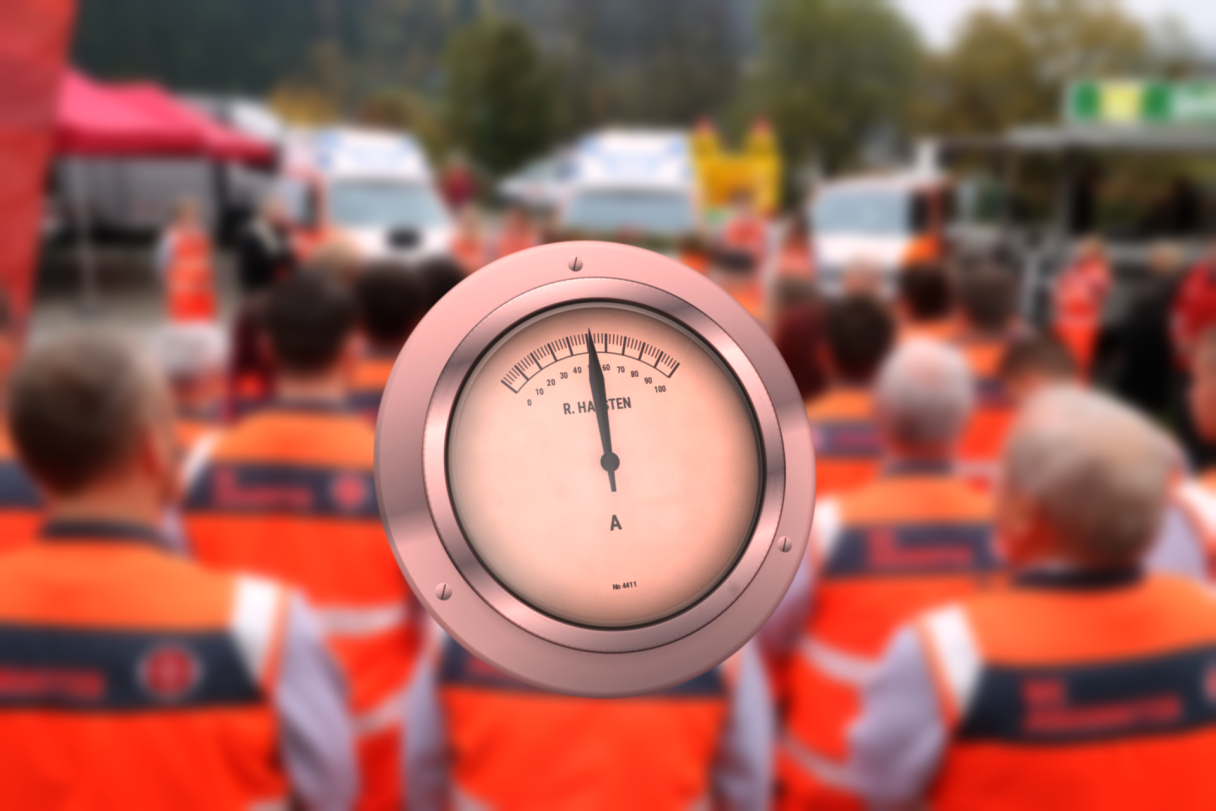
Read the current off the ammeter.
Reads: 50 A
